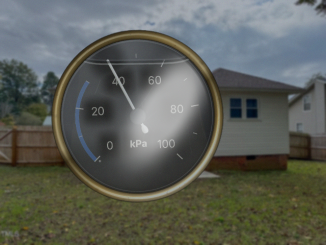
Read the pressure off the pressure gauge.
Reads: 40 kPa
